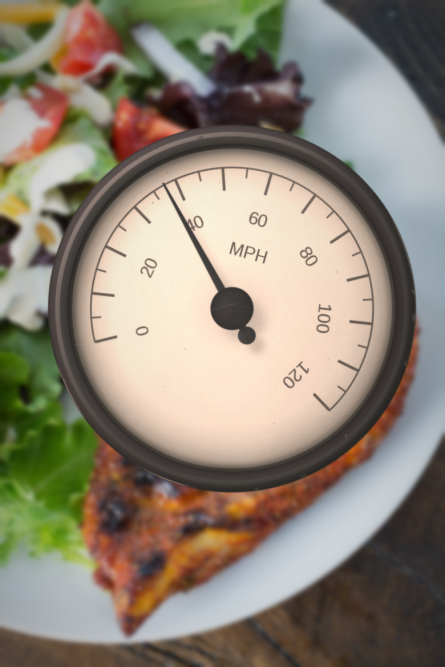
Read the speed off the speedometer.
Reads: 37.5 mph
